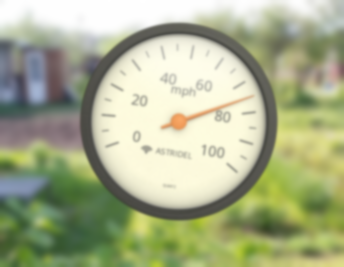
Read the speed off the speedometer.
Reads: 75 mph
